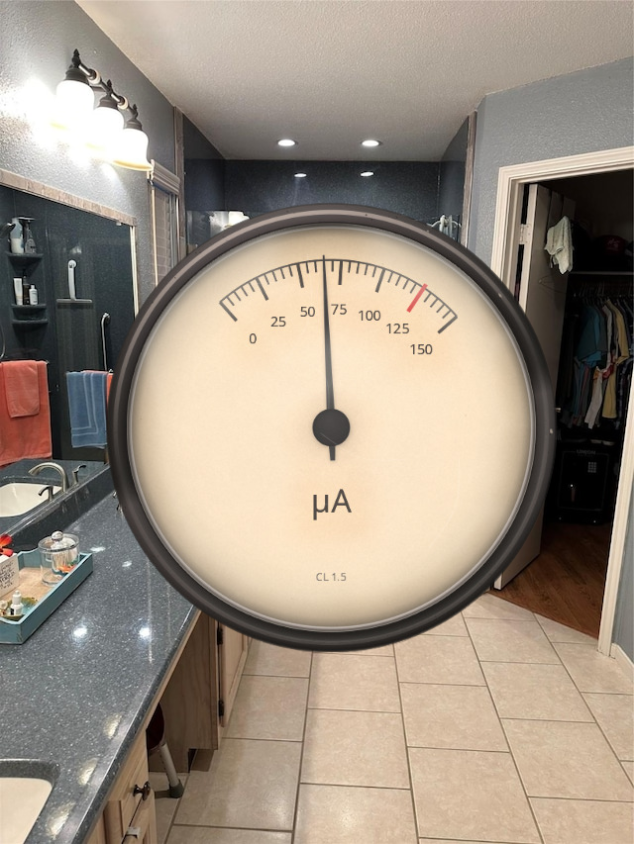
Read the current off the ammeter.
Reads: 65 µA
